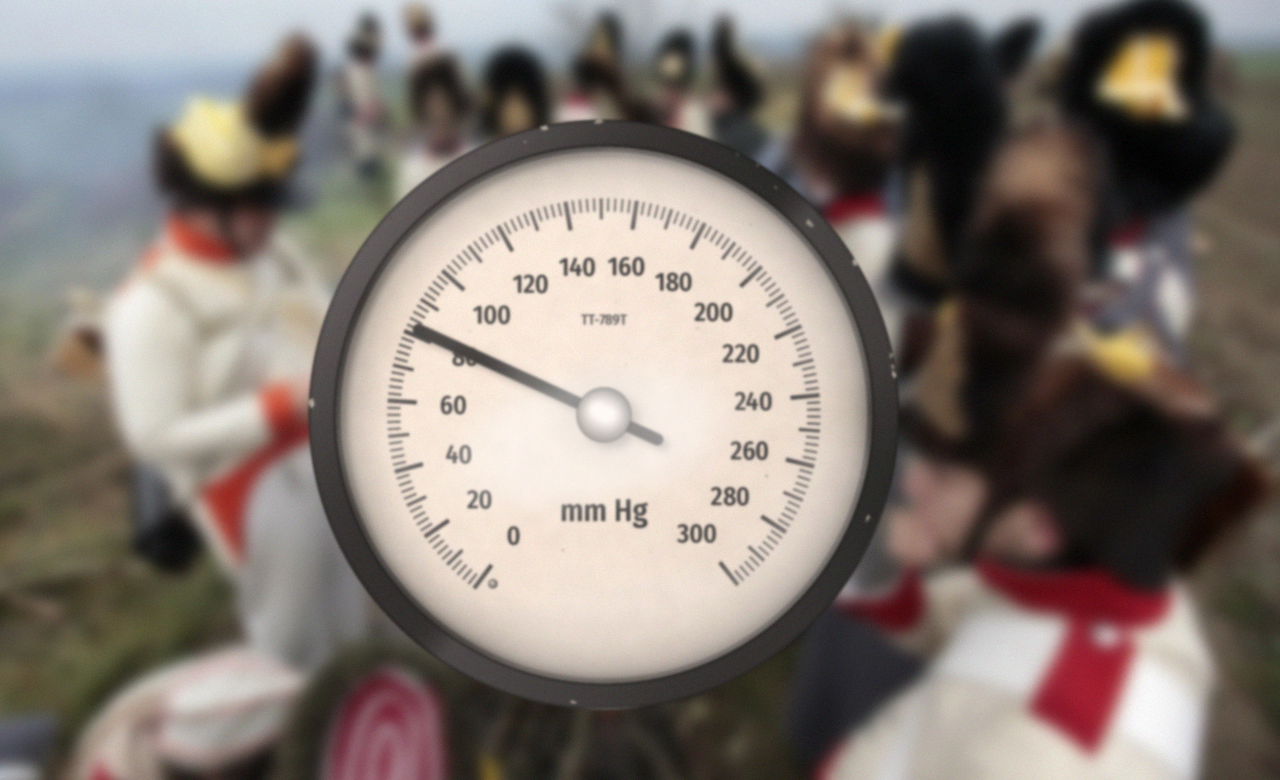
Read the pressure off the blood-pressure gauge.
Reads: 82 mmHg
